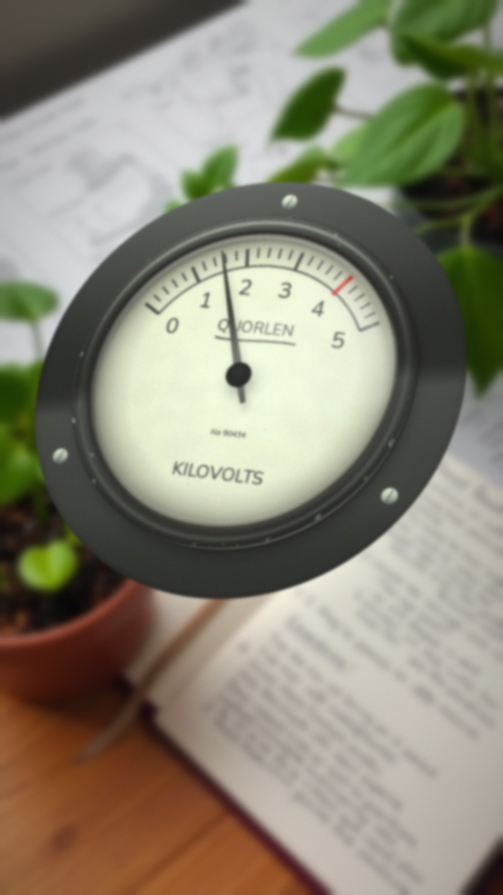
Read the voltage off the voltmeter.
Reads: 1.6 kV
